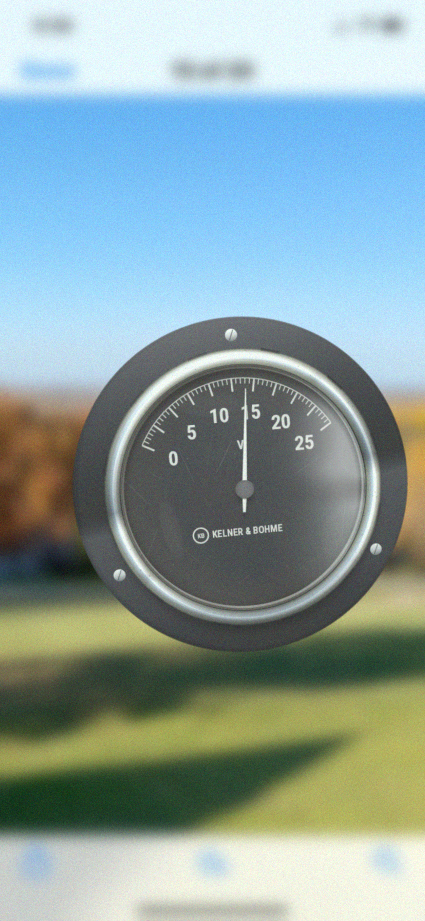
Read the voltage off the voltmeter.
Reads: 14 V
